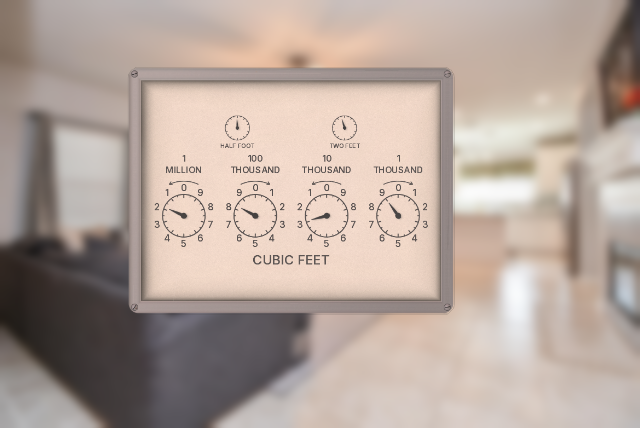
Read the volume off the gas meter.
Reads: 182900 ft³
